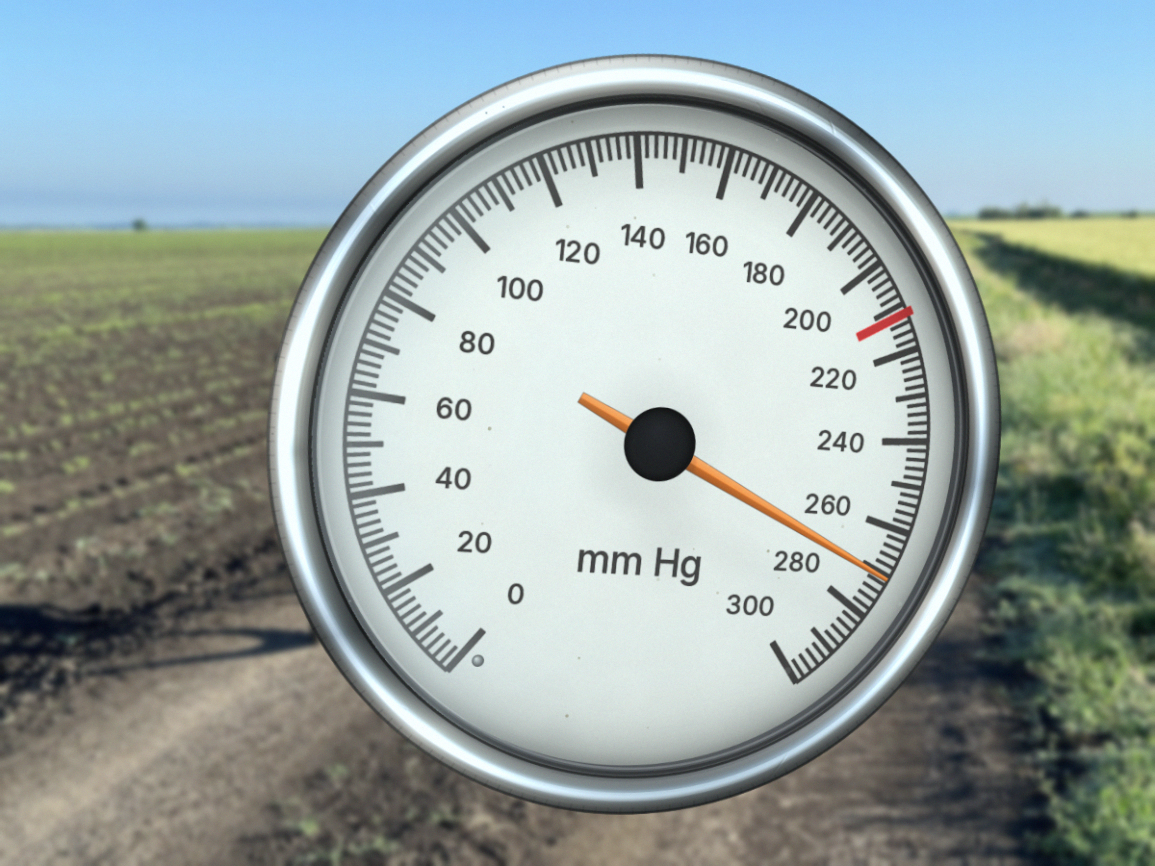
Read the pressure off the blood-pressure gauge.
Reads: 271 mmHg
